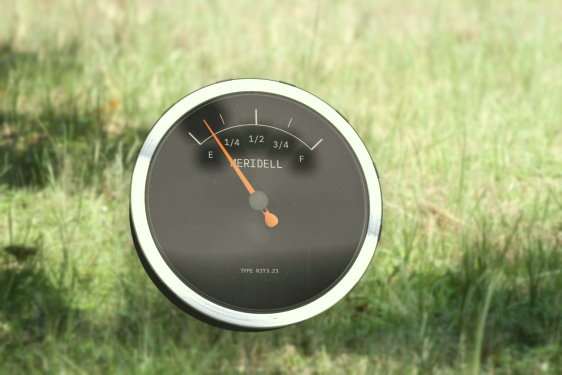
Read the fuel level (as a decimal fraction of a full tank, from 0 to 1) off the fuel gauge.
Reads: 0.125
